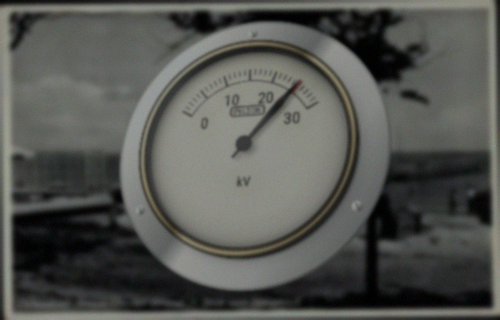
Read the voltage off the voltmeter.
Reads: 25 kV
